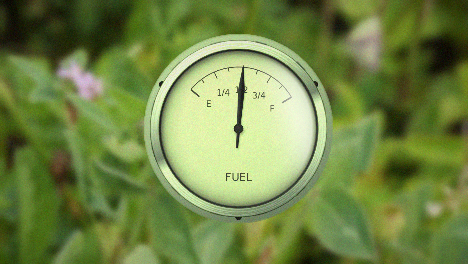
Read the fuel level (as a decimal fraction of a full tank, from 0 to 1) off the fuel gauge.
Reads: 0.5
